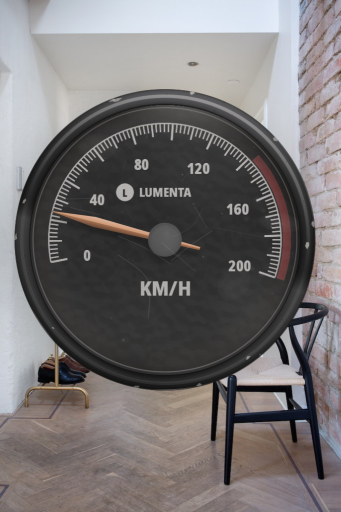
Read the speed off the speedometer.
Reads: 24 km/h
